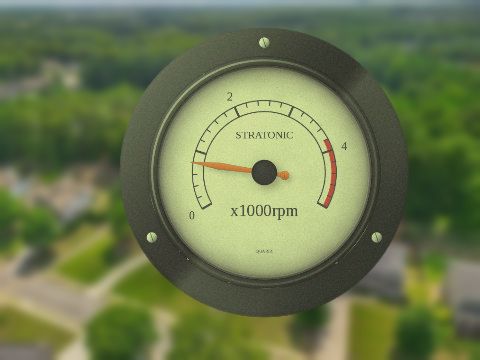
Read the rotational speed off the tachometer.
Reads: 800 rpm
